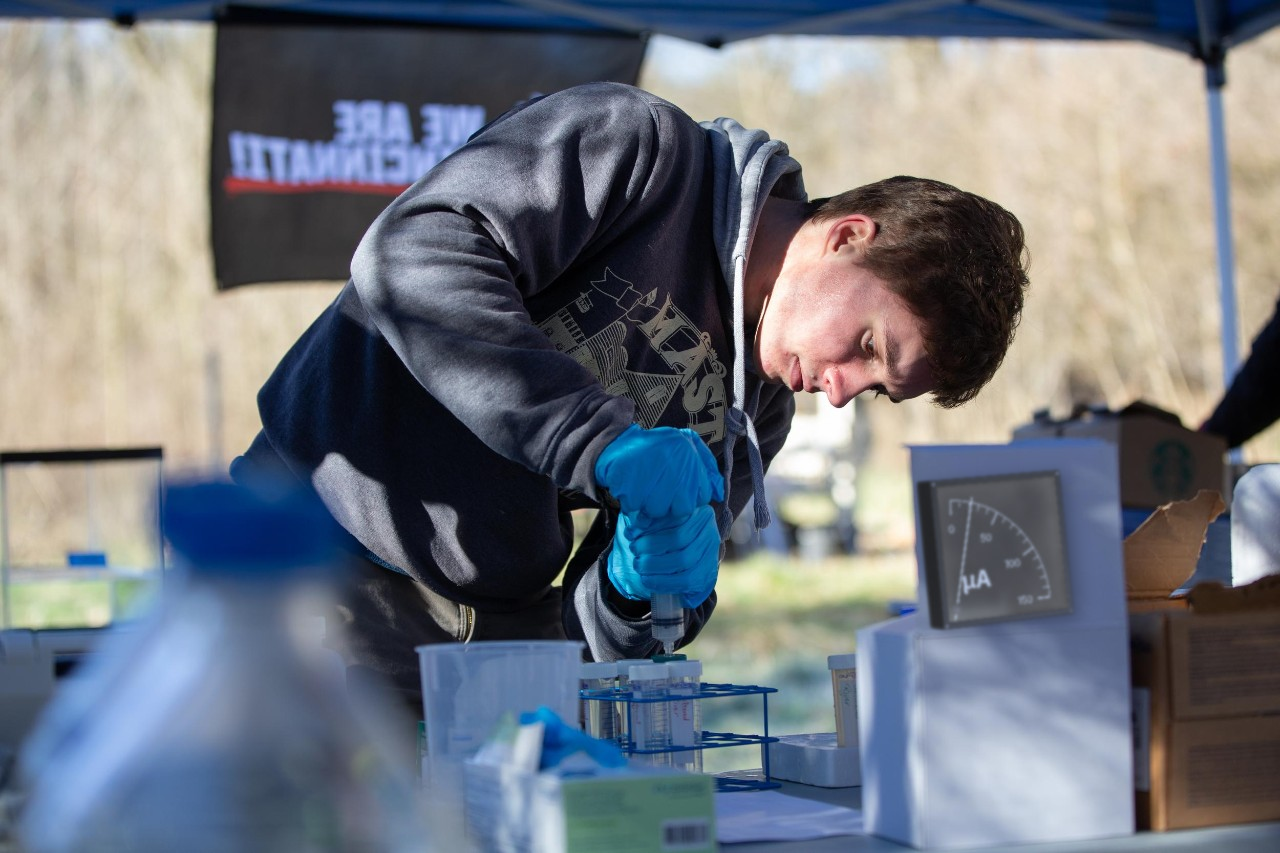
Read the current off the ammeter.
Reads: 20 µA
